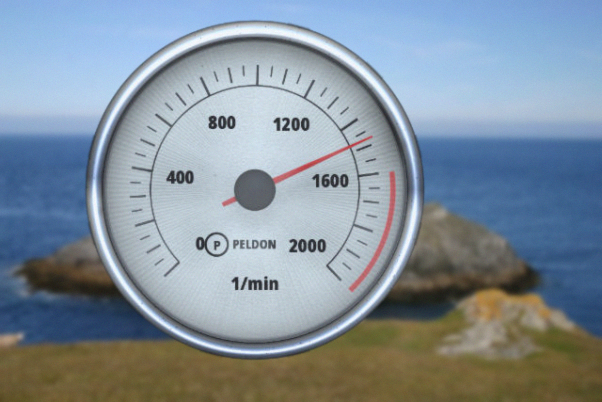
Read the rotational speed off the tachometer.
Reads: 1475 rpm
